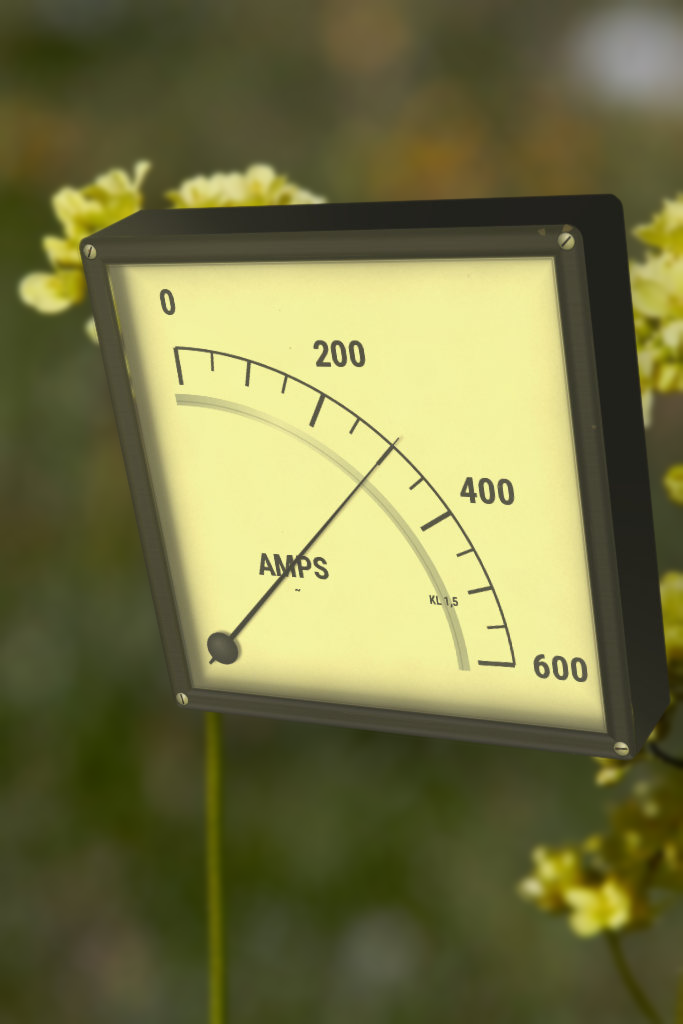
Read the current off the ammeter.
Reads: 300 A
